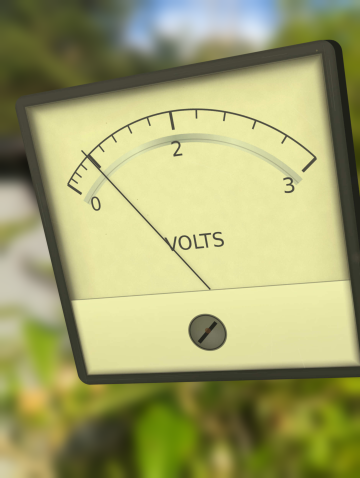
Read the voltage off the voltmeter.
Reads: 1 V
